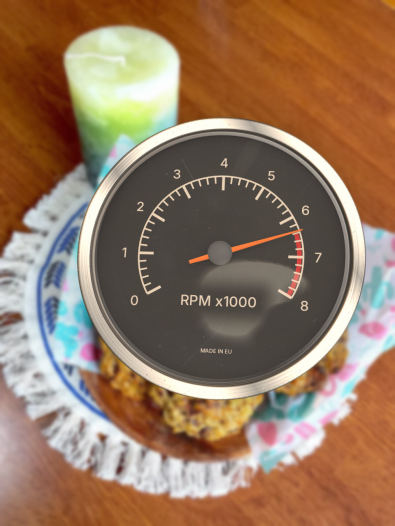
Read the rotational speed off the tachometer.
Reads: 6400 rpm
